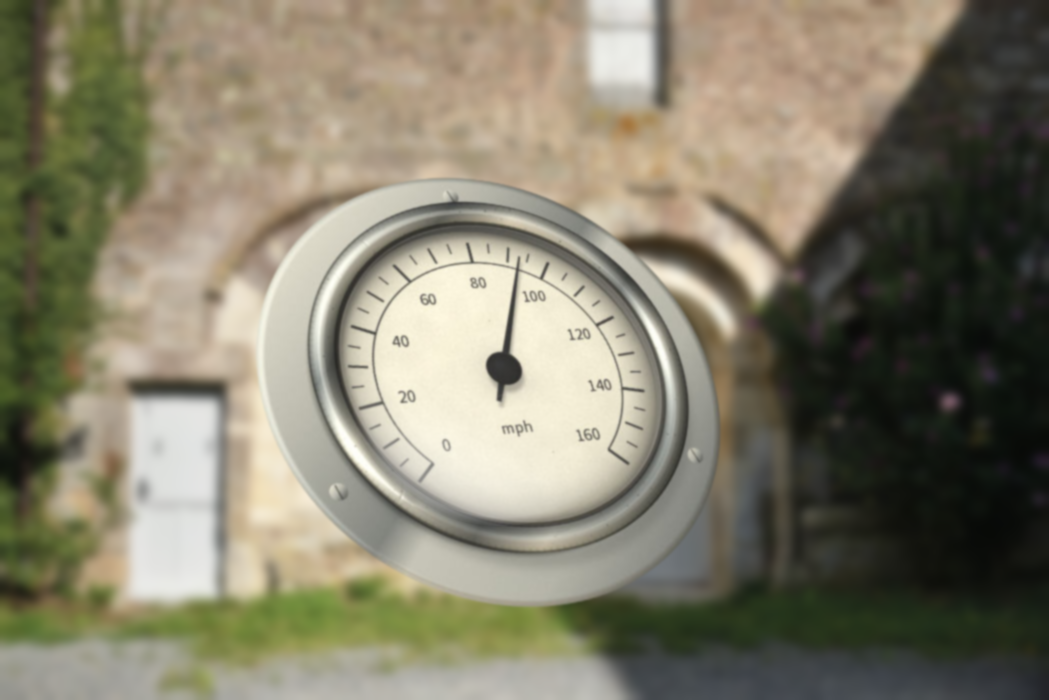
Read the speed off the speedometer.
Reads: 92.5 mph
